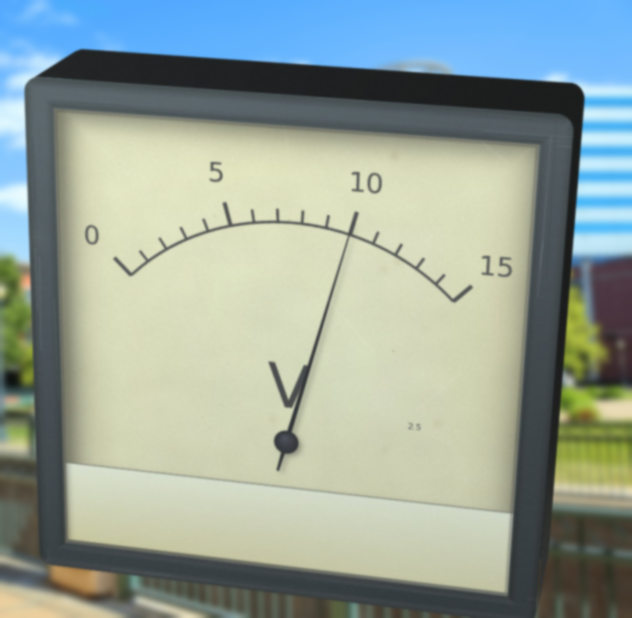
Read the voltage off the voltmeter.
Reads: 10 V
